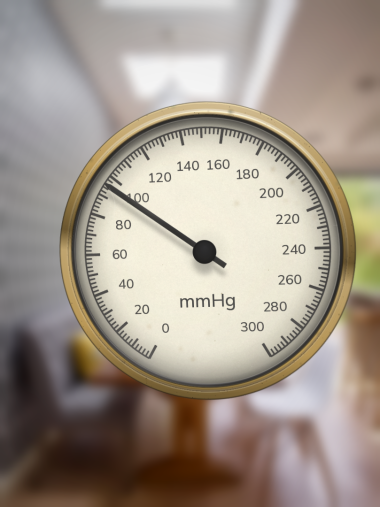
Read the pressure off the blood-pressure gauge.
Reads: 96 mmHg
